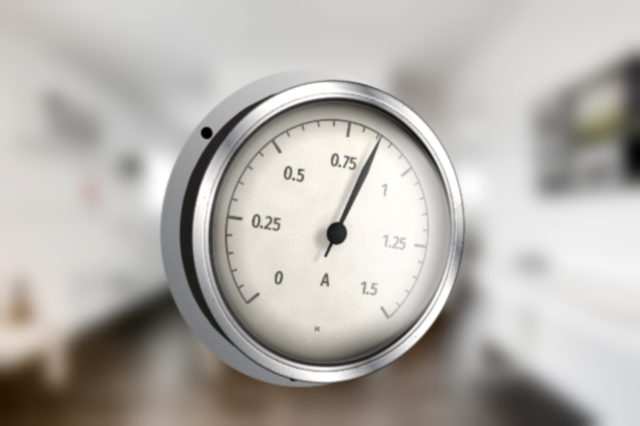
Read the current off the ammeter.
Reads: 0.85 A
